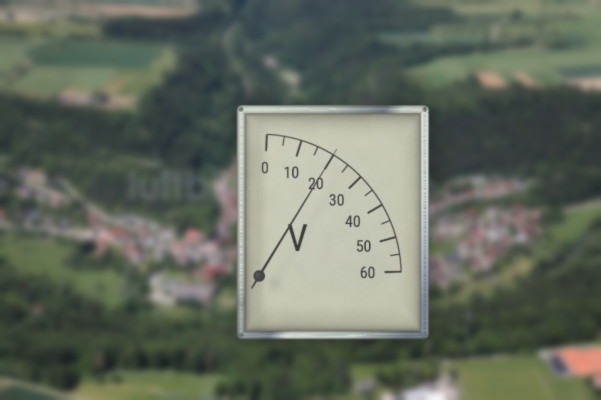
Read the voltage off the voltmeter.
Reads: 20 V
